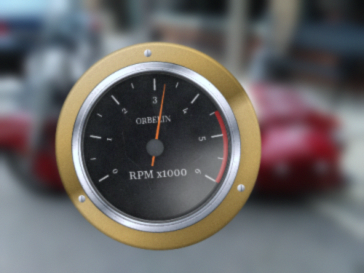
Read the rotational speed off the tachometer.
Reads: 3250 rpm
